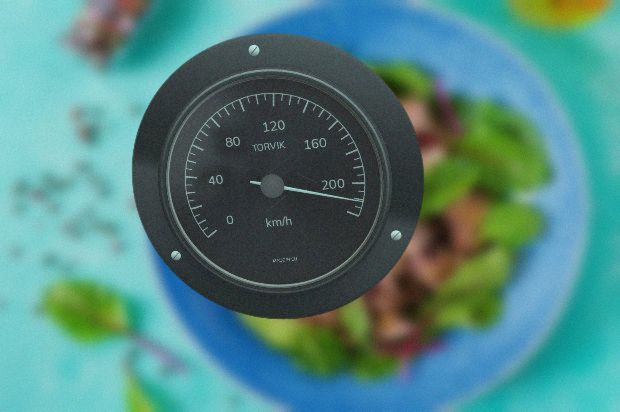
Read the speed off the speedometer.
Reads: 210 km/h
